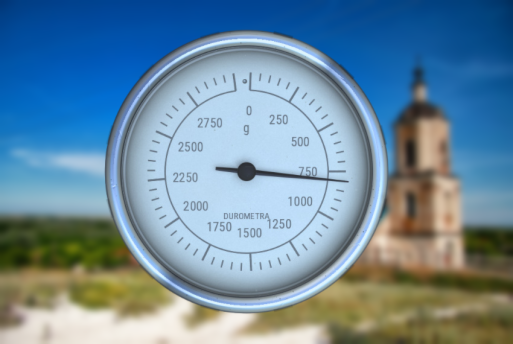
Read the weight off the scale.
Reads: 800 g
